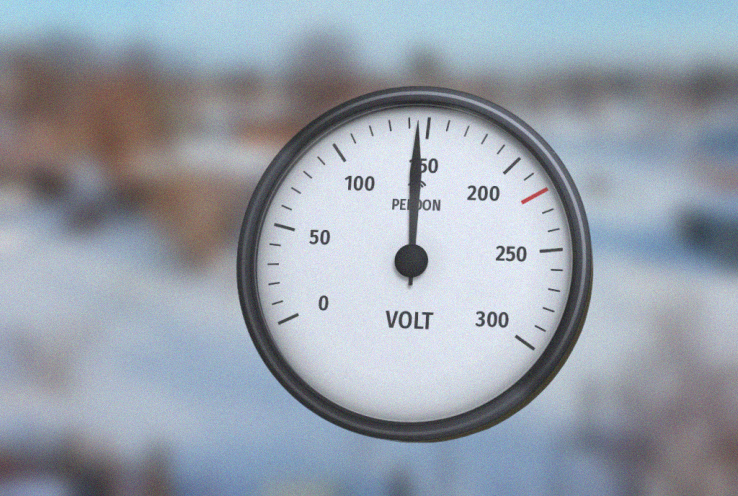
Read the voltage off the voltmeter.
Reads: 145 V
